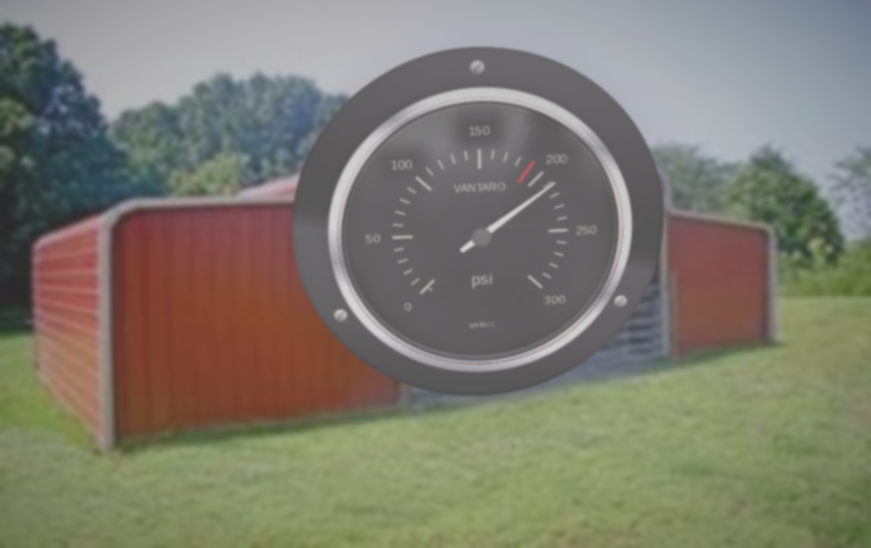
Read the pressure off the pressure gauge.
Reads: 210 psi
